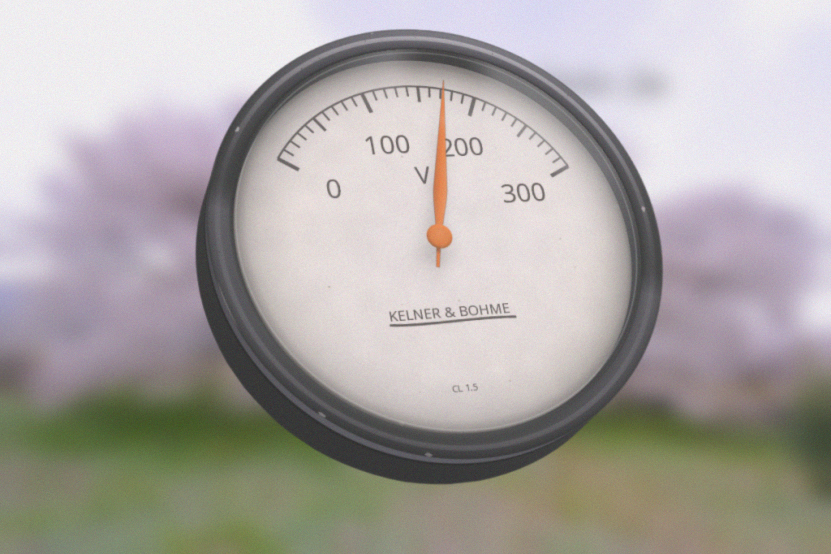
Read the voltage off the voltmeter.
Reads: 170 V
